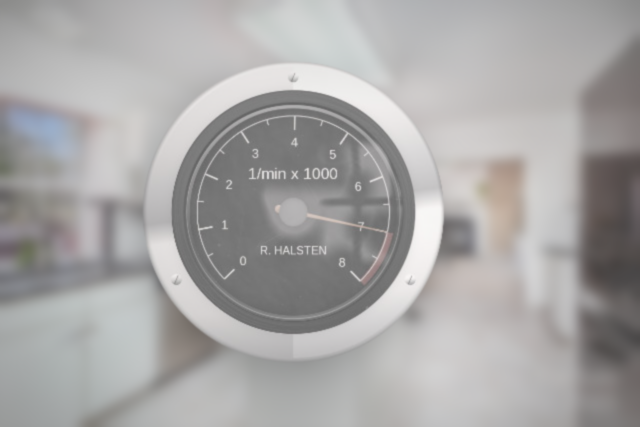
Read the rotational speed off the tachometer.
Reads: 7000 rpm
